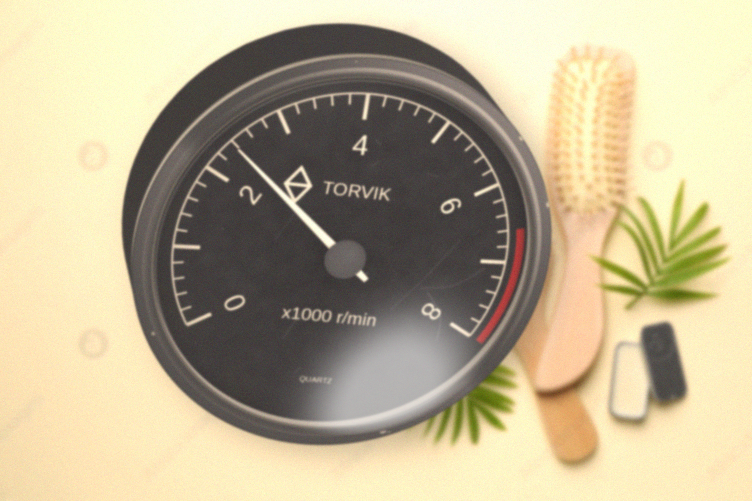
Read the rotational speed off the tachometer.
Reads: 2400 rpm
